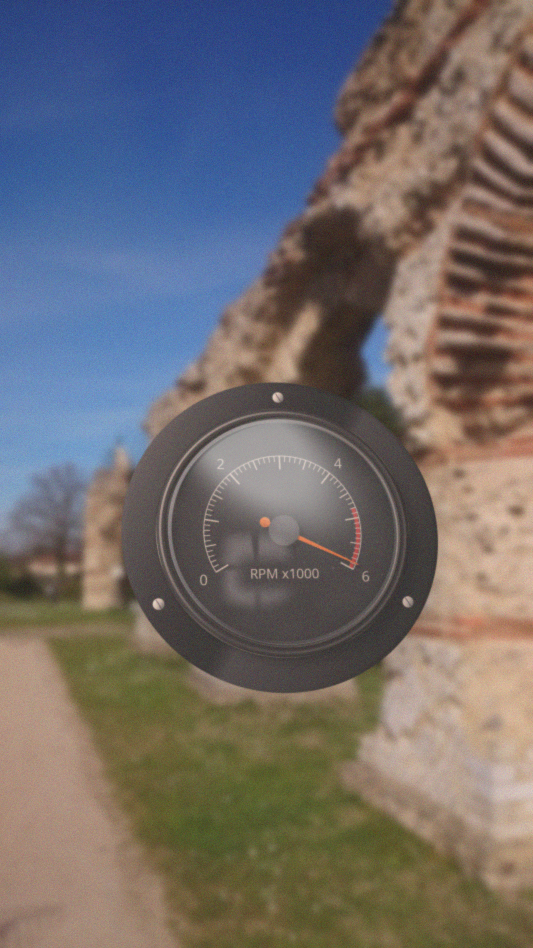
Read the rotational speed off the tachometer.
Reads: 5900 rpm
